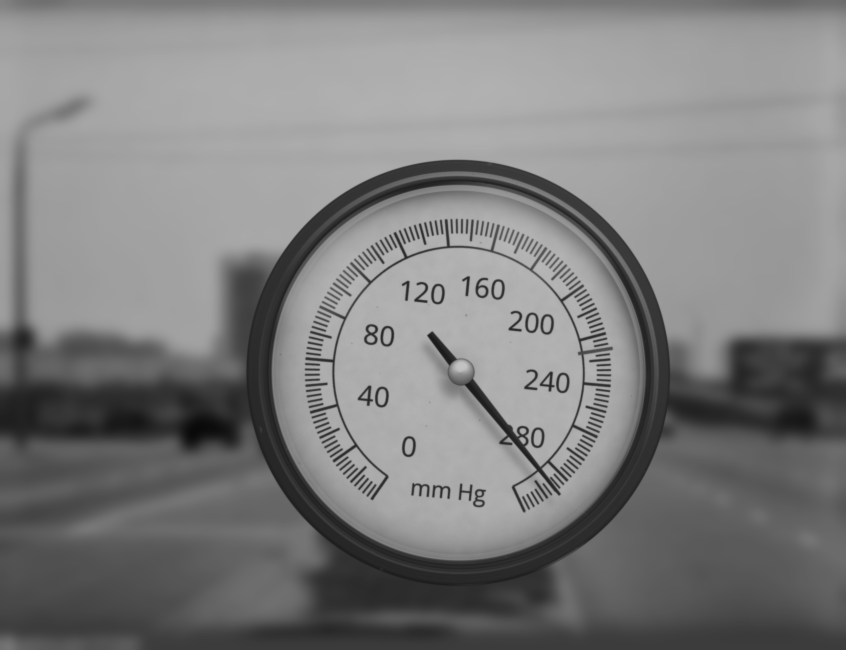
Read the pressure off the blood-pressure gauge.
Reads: 286 mmHg
